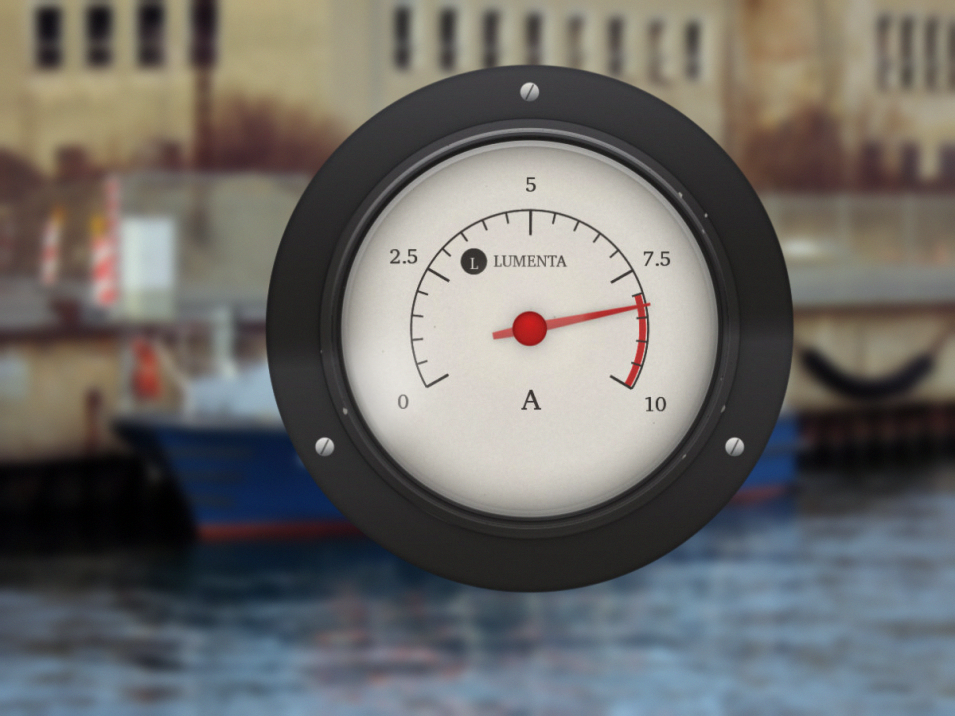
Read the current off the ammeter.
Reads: 8.25 A
